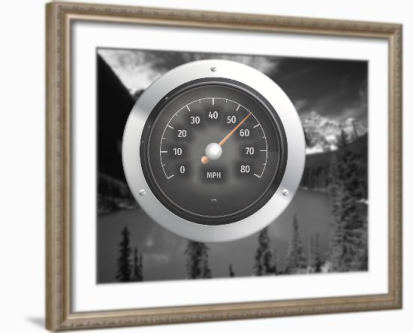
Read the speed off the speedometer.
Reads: 55 mph
